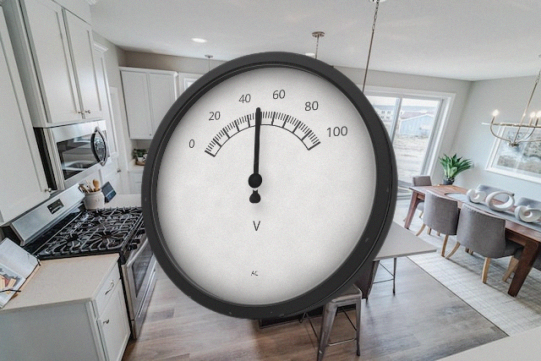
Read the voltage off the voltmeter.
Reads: 50 V
